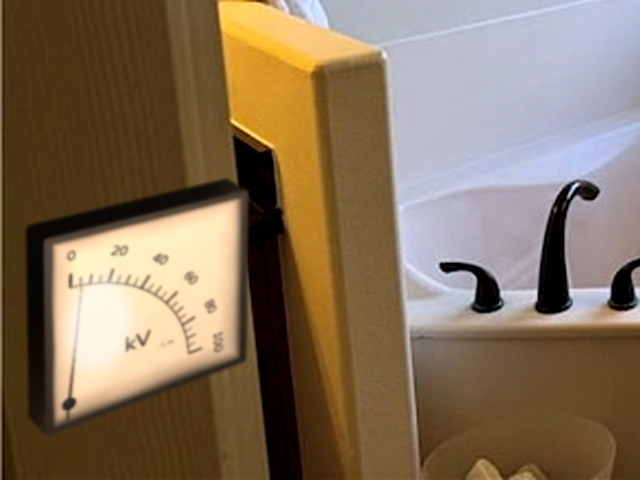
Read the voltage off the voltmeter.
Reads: 5 kV
